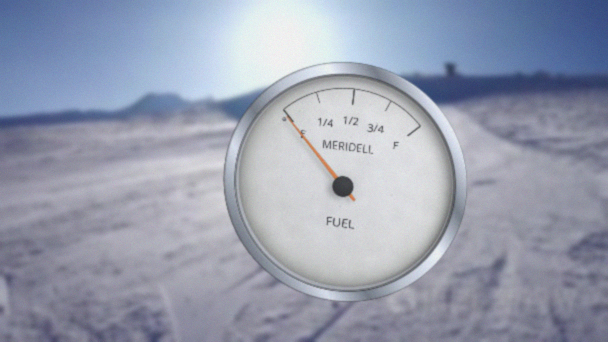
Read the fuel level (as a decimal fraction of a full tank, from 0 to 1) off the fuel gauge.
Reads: 0
